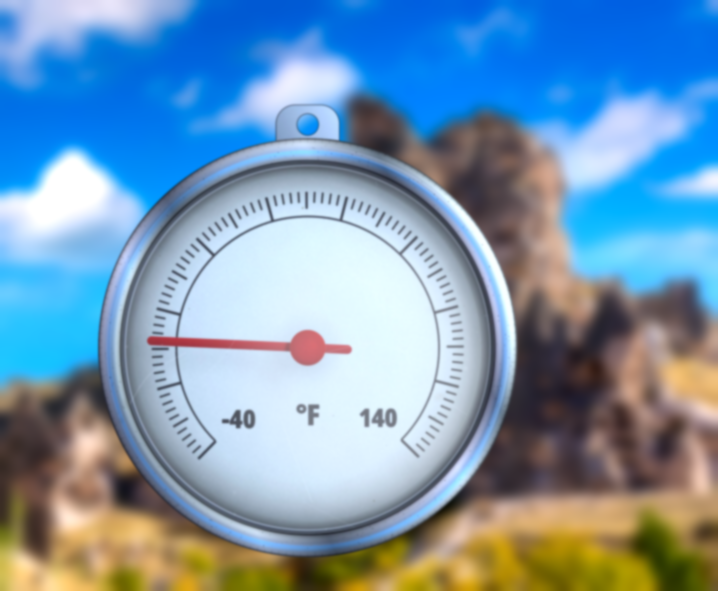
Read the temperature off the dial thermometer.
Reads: -8 °F
